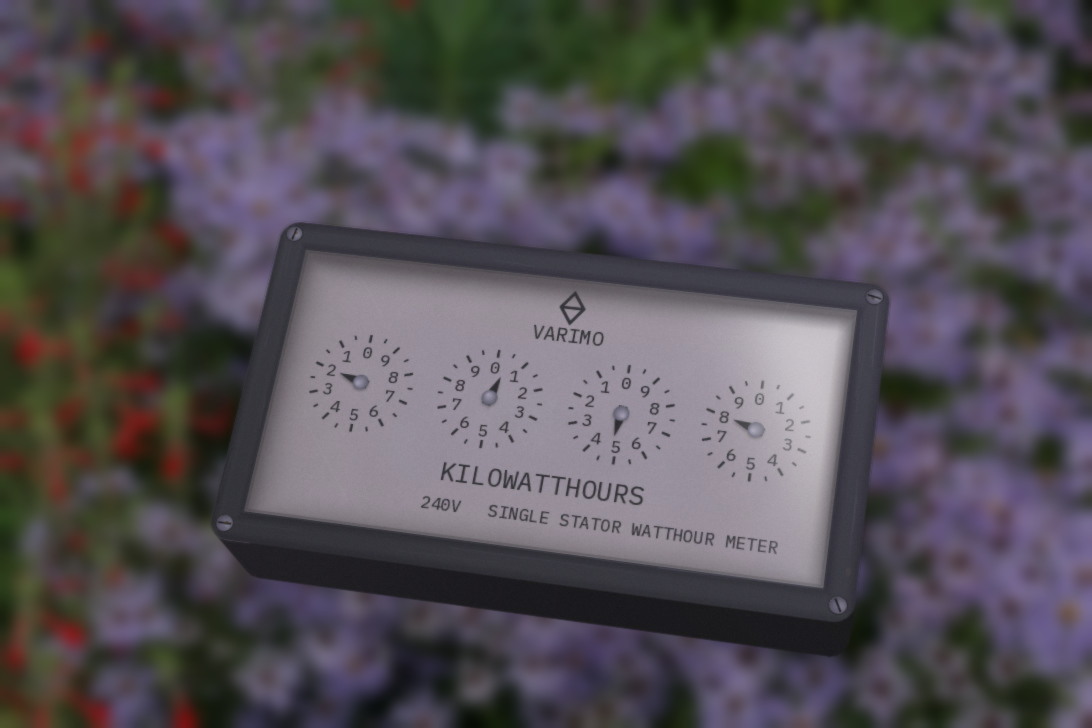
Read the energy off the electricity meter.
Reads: 2048 kWh
